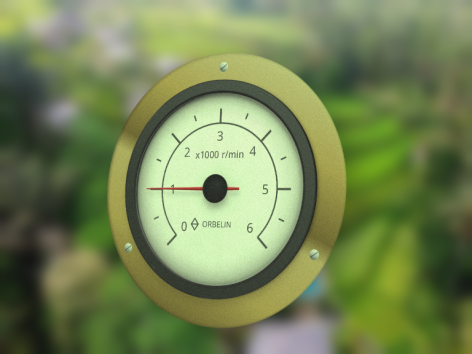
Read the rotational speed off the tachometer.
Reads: 1000 rpm
